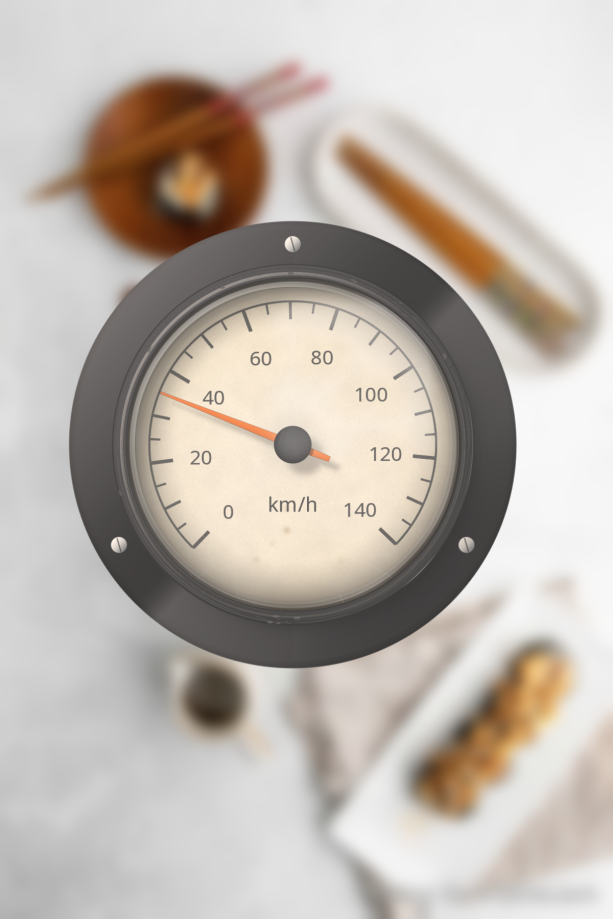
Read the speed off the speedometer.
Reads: 35 km/h
